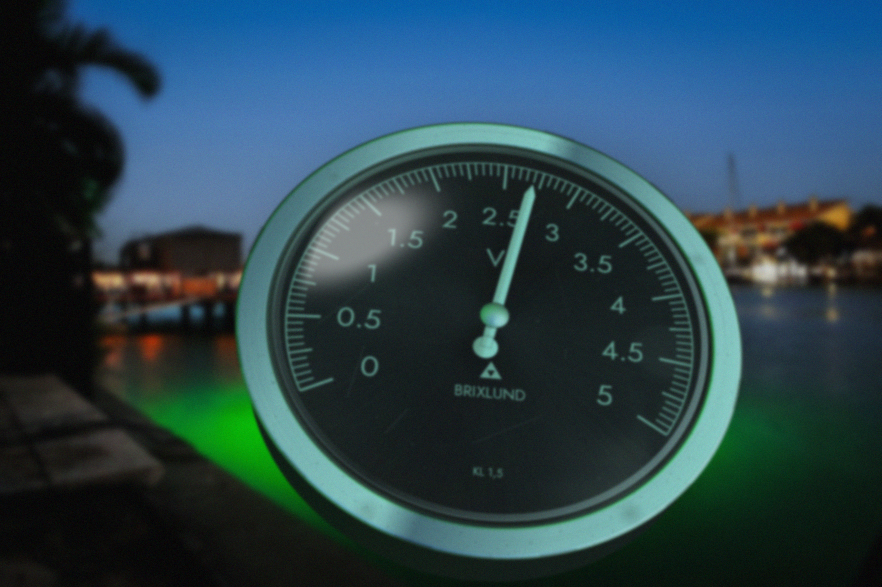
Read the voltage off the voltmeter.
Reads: 2.7 V
